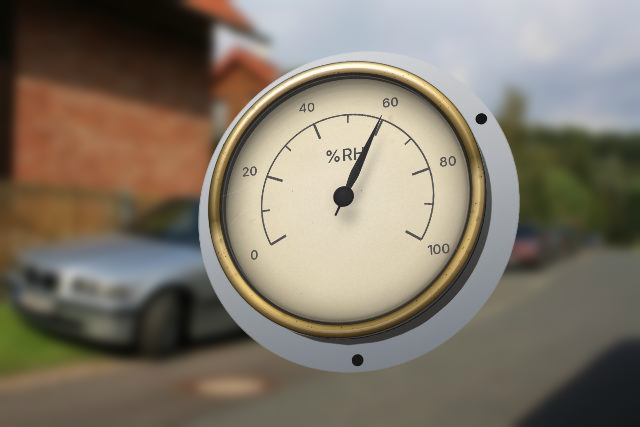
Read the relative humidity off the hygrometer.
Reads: 60 %
